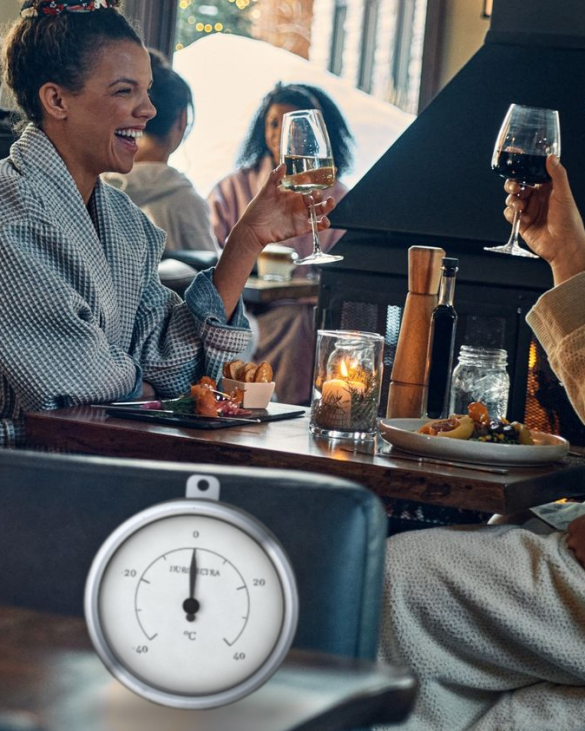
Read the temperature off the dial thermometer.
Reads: 0 °C
